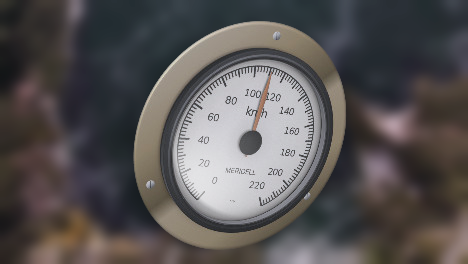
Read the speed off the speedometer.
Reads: 110 km/h
